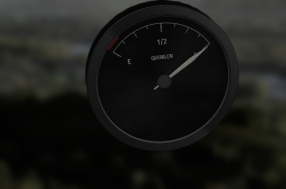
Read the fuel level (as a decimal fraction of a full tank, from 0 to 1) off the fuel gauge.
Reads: 1
